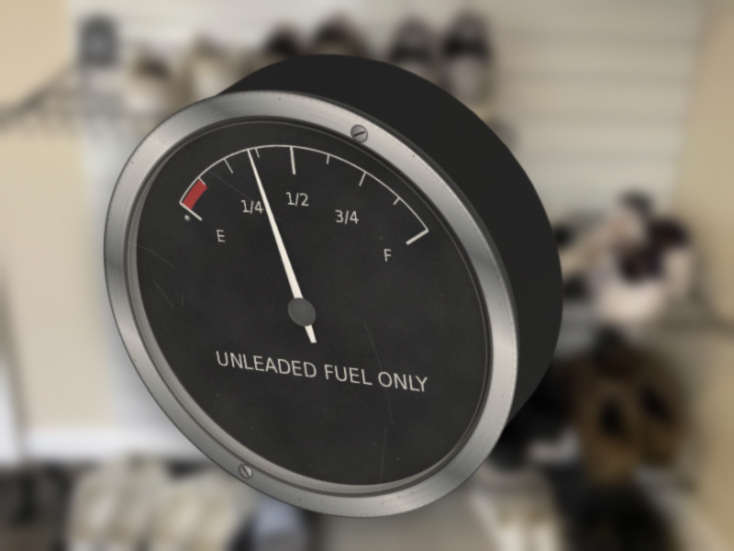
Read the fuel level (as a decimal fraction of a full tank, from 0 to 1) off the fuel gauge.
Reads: 0.375
